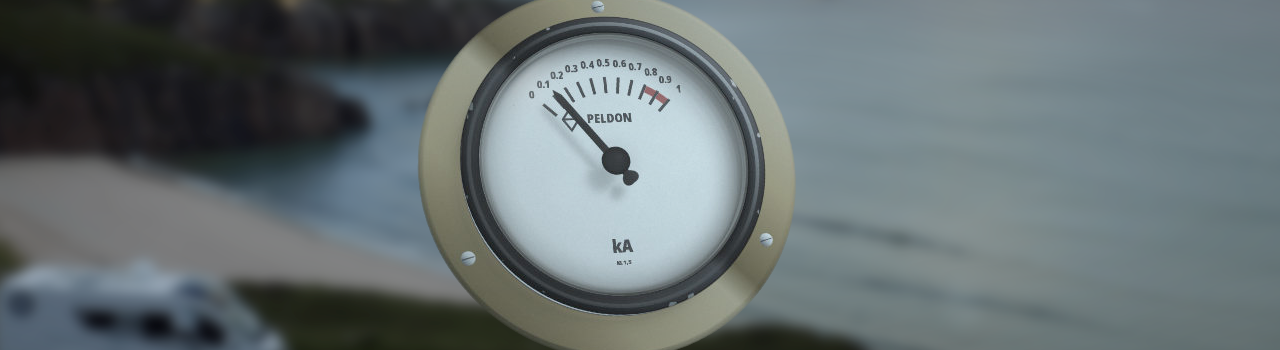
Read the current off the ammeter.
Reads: 0.1 kA
